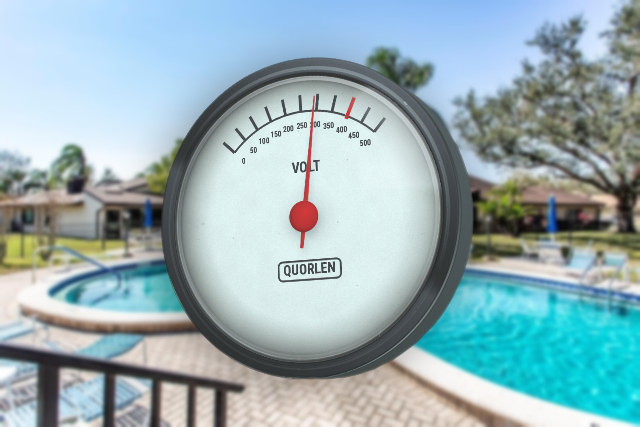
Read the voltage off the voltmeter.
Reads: 300 V
